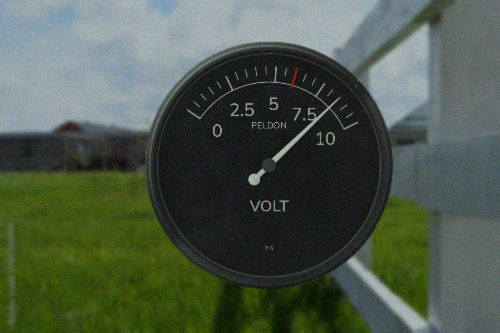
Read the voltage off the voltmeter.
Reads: 8.5 V
